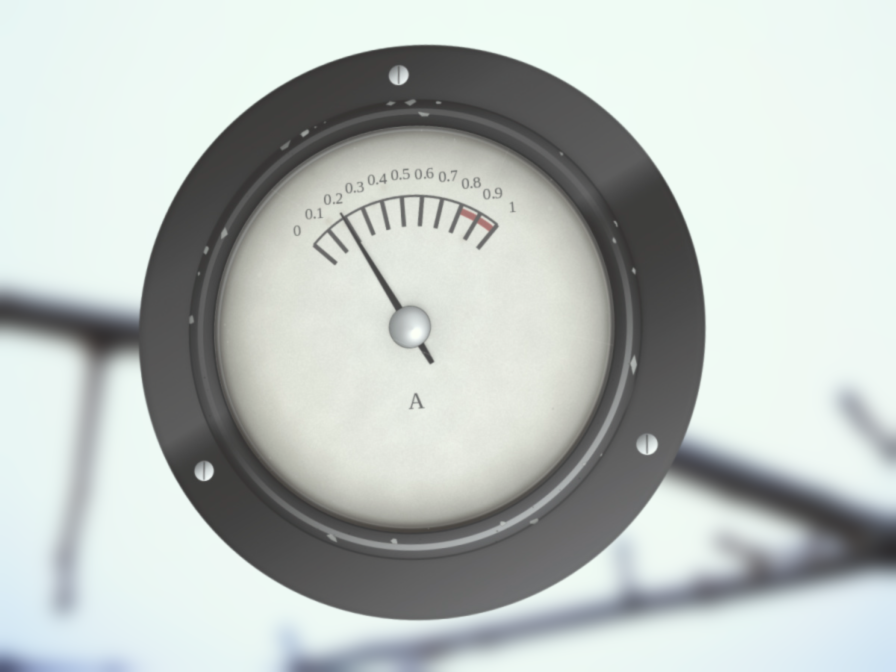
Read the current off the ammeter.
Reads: 0.2 A
